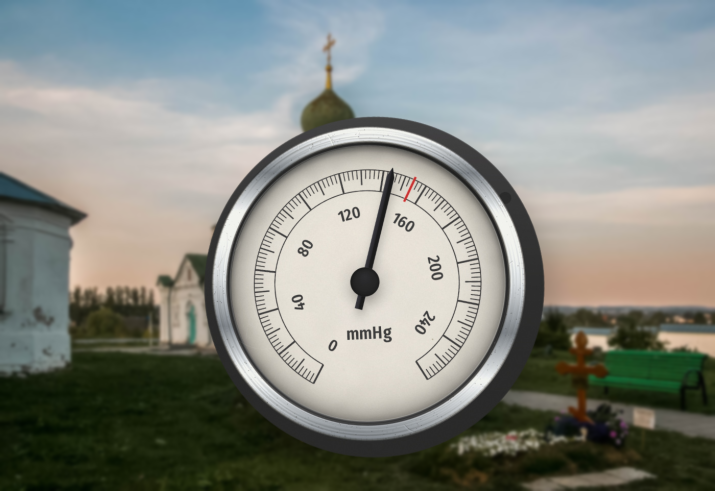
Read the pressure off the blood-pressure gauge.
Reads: 144 mmHg
